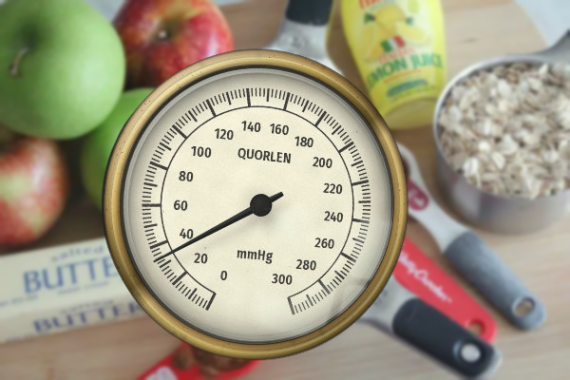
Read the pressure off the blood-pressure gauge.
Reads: 34 mmHg
